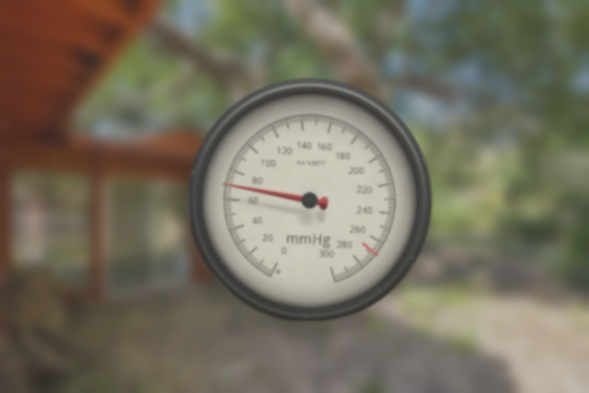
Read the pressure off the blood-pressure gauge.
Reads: 70 mmHg
